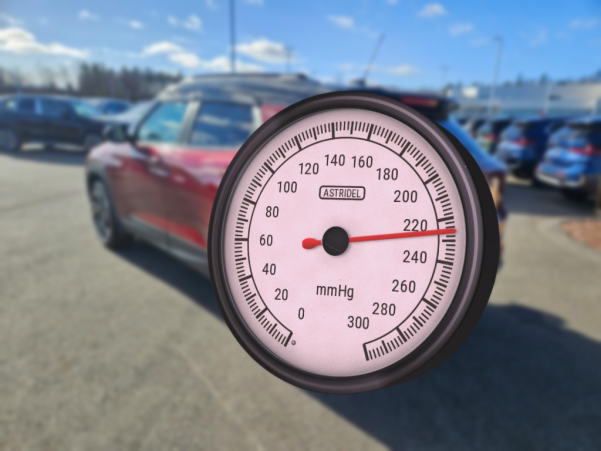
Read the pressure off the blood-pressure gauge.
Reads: 226 mmHg
